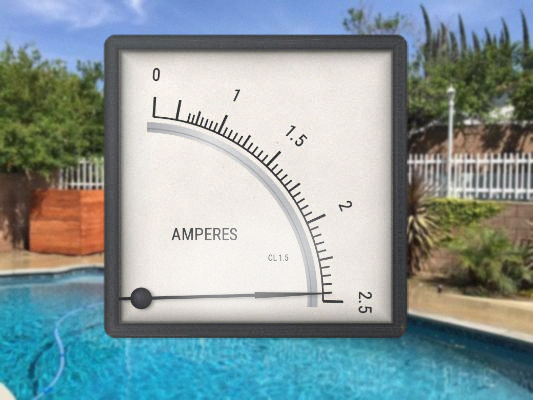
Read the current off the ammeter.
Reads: 2.45 A
